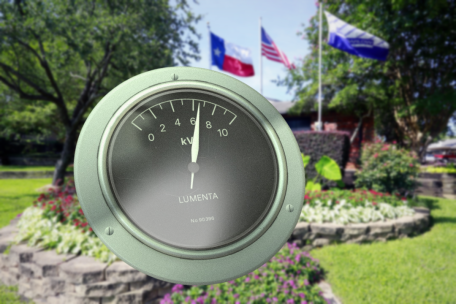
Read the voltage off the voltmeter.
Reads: 6.5 kV
